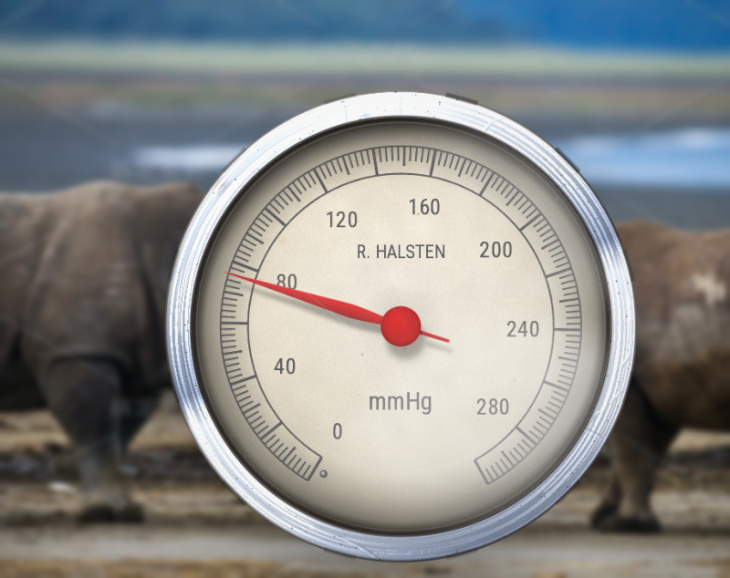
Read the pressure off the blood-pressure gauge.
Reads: 76 mmHg
